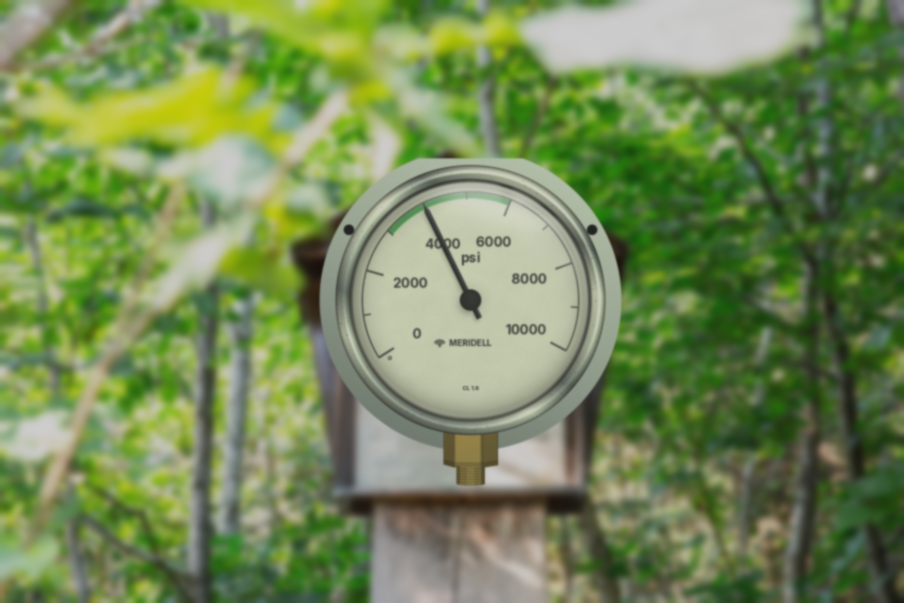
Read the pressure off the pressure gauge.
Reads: 4000 psi
